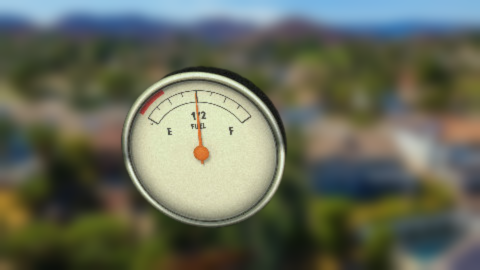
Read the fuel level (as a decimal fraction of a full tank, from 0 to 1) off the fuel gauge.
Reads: 0.5
